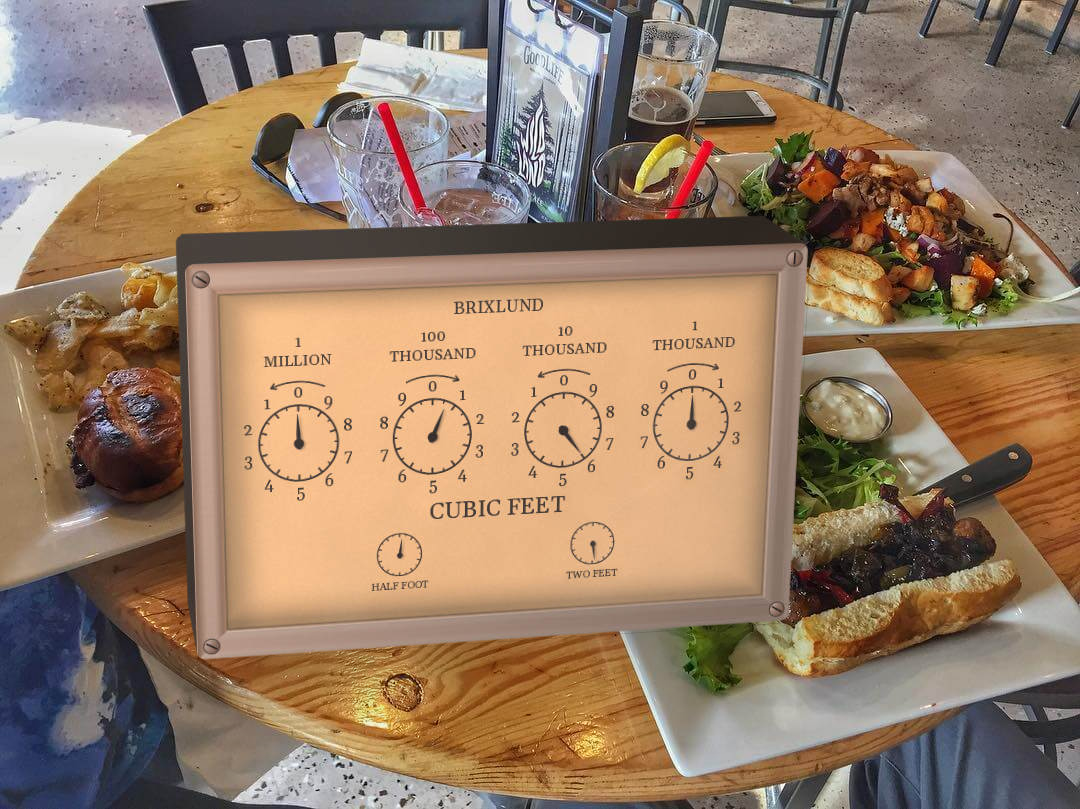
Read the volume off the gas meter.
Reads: 6000 ft³
